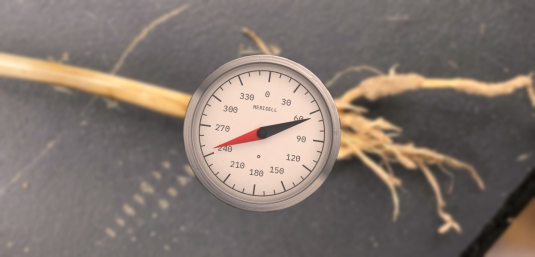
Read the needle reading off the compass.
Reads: 245 °
